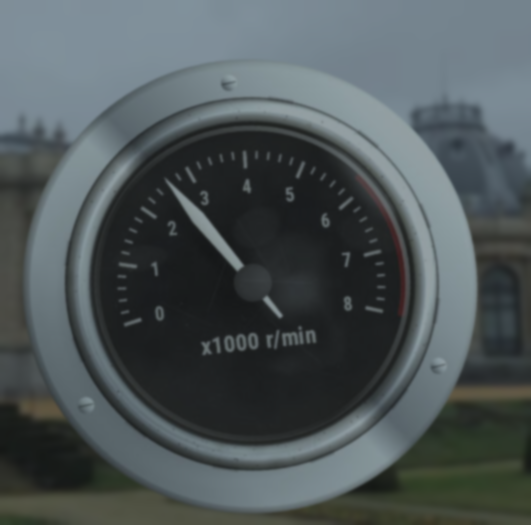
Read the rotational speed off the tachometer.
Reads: 2600 rpm
